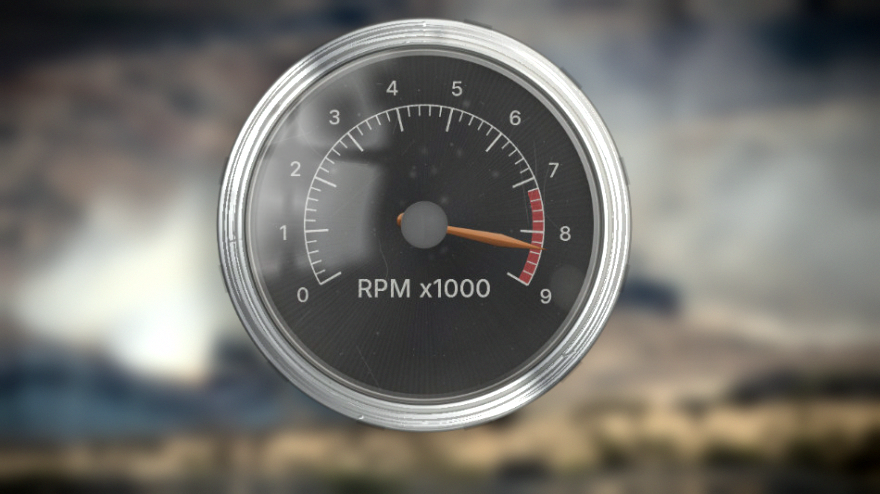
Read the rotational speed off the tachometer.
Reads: 8300 rpm
